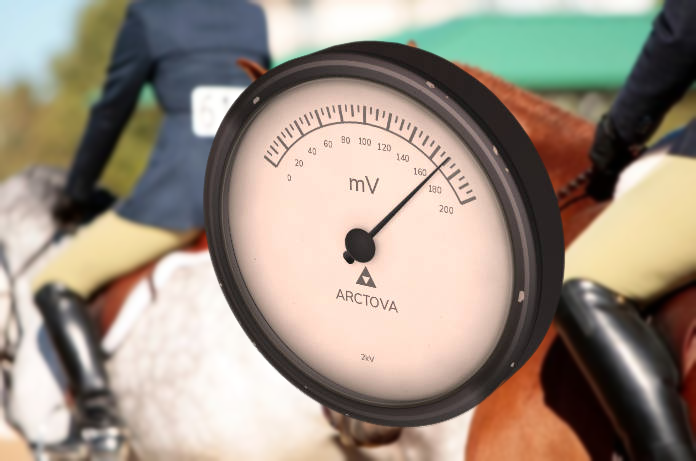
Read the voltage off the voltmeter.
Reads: 170 mV
